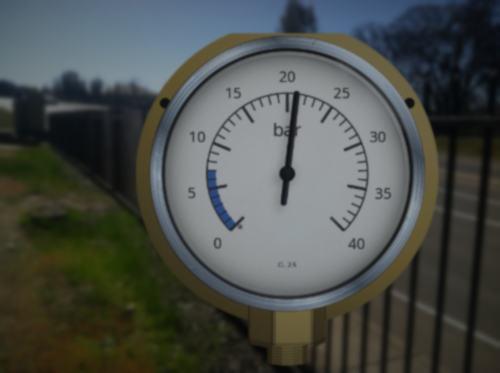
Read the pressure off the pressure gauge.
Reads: 21 bar
